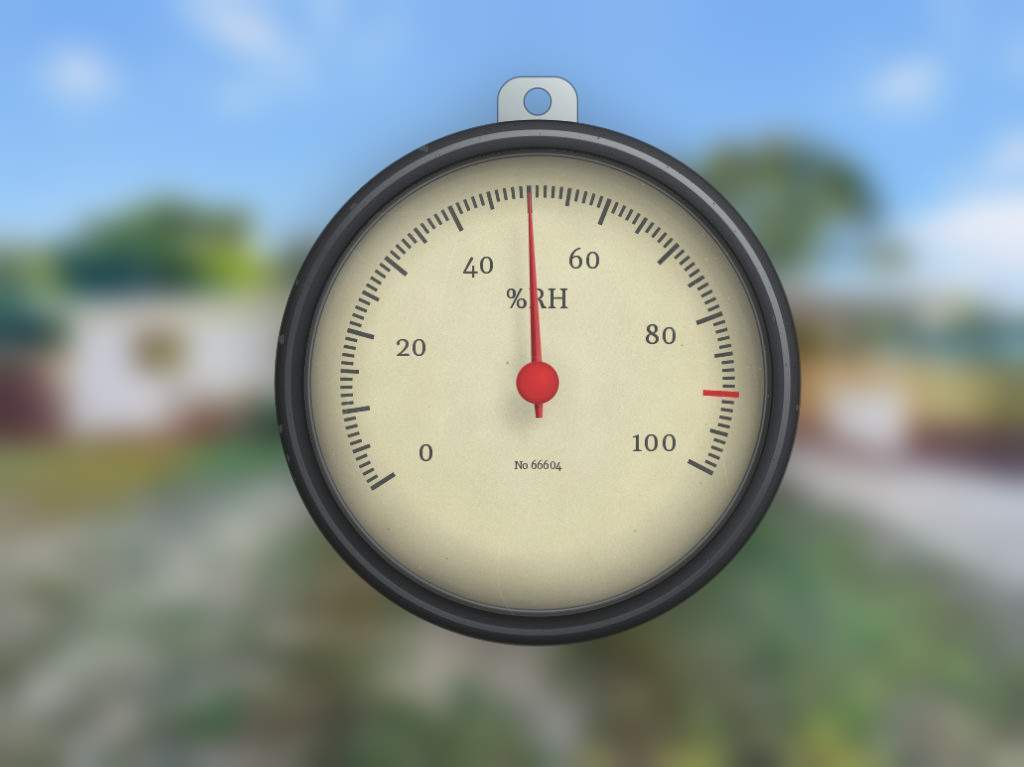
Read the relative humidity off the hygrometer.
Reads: 50 %
